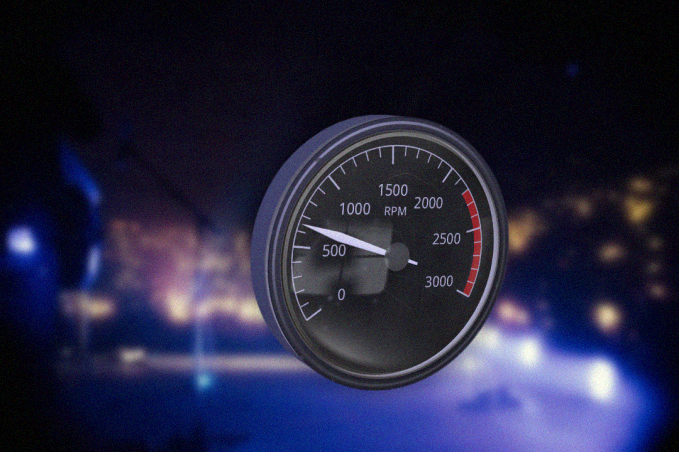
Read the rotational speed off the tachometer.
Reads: 650 rpm
